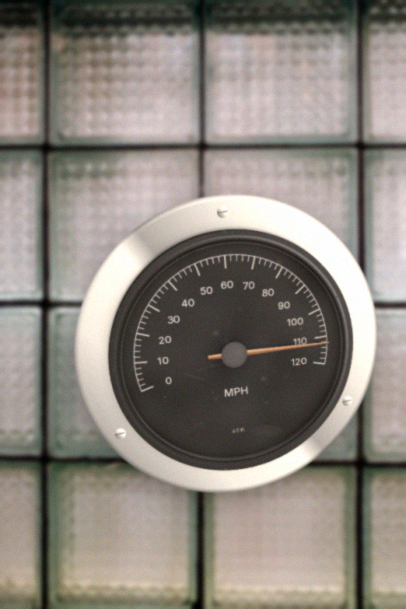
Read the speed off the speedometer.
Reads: 112 mph
